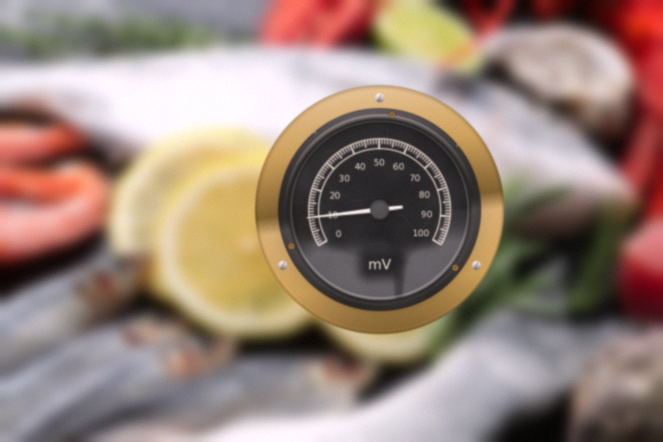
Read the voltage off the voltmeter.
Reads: 10 mV
